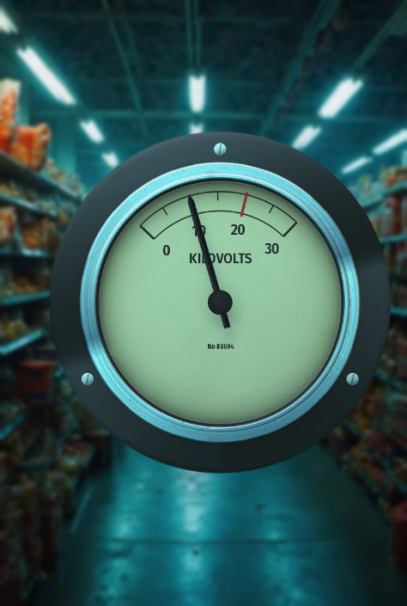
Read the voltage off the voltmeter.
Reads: 10 kV
